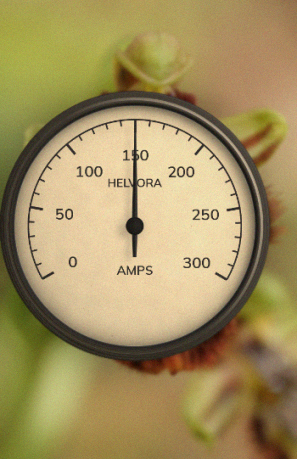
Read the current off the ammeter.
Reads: 150 A
